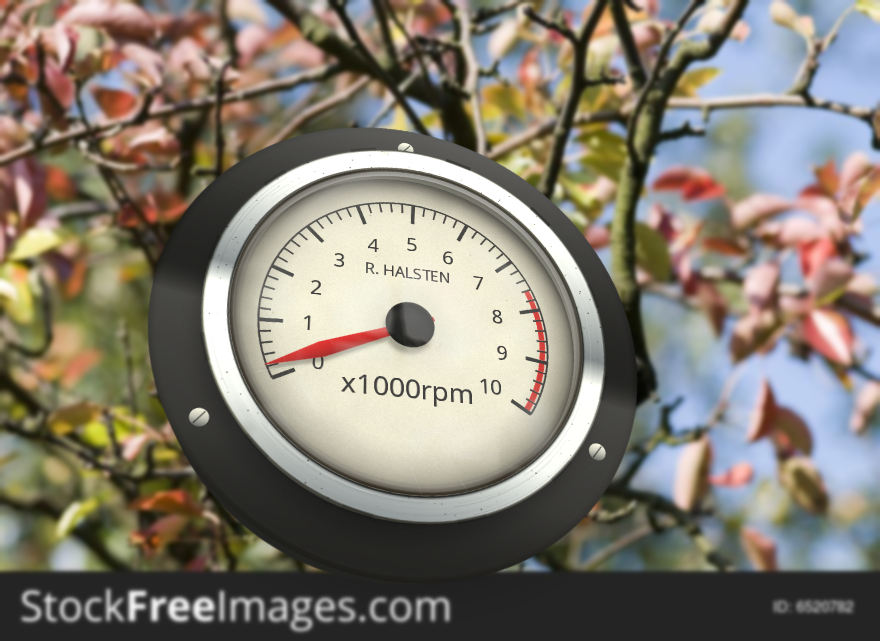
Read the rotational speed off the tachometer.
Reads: 200 rpm
